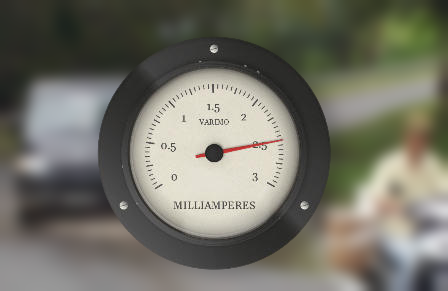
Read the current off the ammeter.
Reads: 2.5 mA
